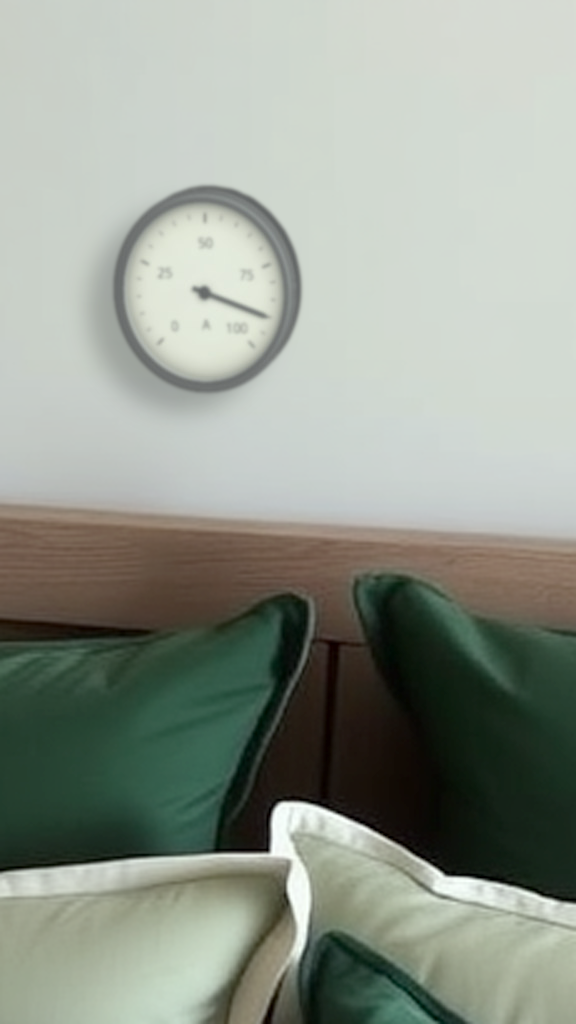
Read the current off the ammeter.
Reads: 90 A
